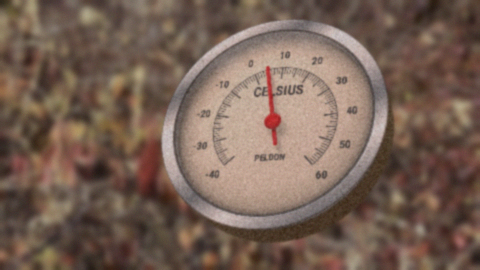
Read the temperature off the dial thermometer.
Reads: 5 °C
